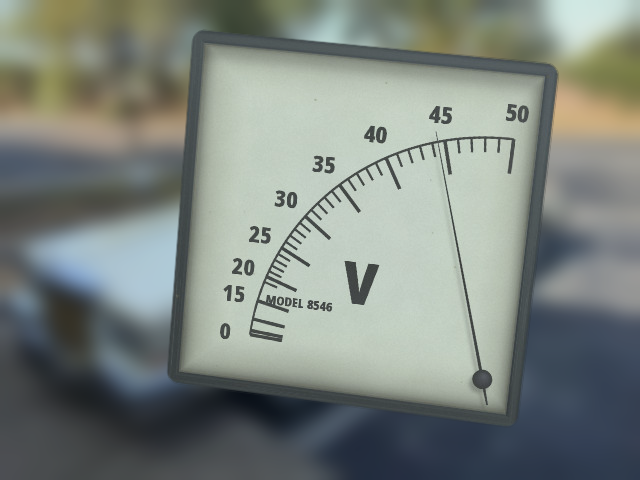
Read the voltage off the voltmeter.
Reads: 44.5 V
